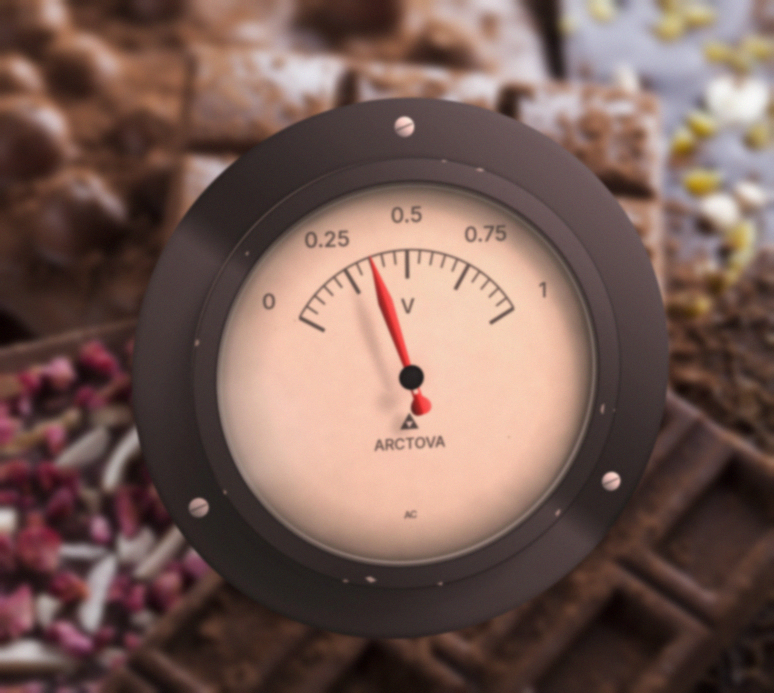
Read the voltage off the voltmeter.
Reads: 0.35 V
